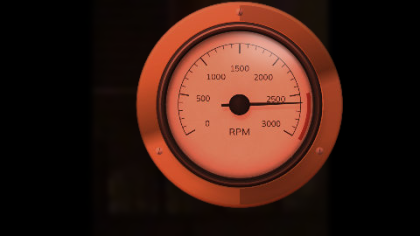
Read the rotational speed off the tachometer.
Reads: 2600 rpm
